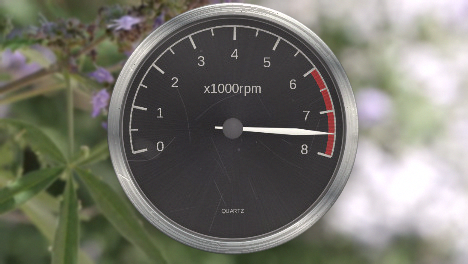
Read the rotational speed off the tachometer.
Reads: 7500 rpm
